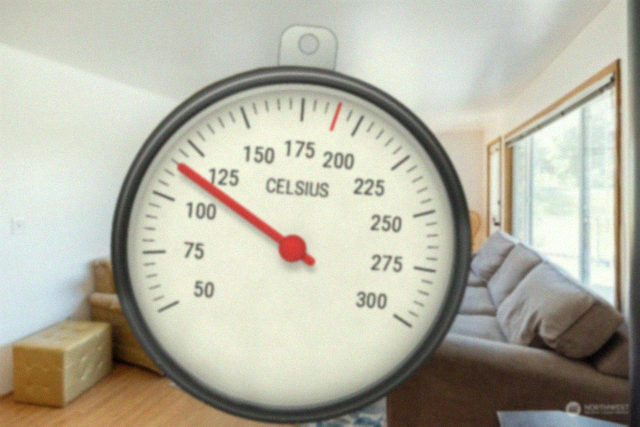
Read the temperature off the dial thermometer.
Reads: 115 °C
